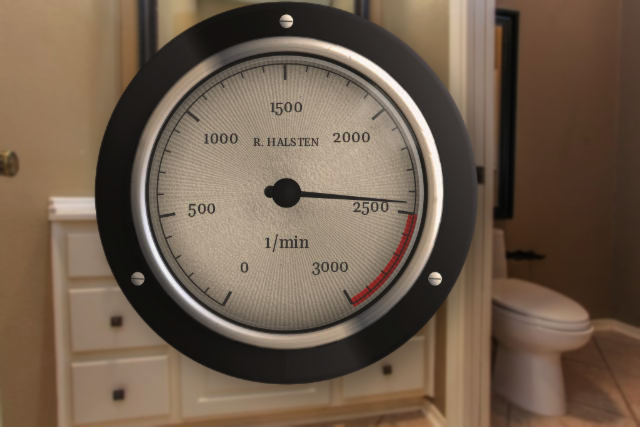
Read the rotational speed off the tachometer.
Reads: 2450 rpm
